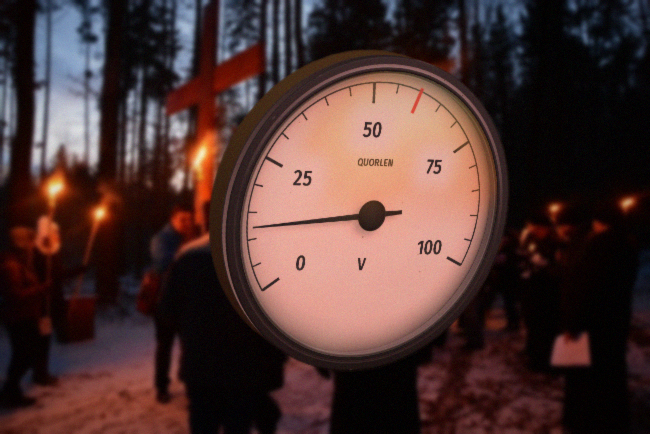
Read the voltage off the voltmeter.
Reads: 12.5 V
